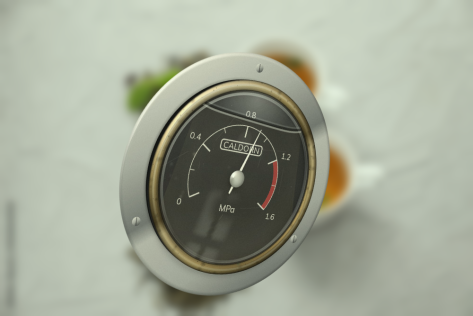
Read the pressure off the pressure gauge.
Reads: 0.9 MPa
